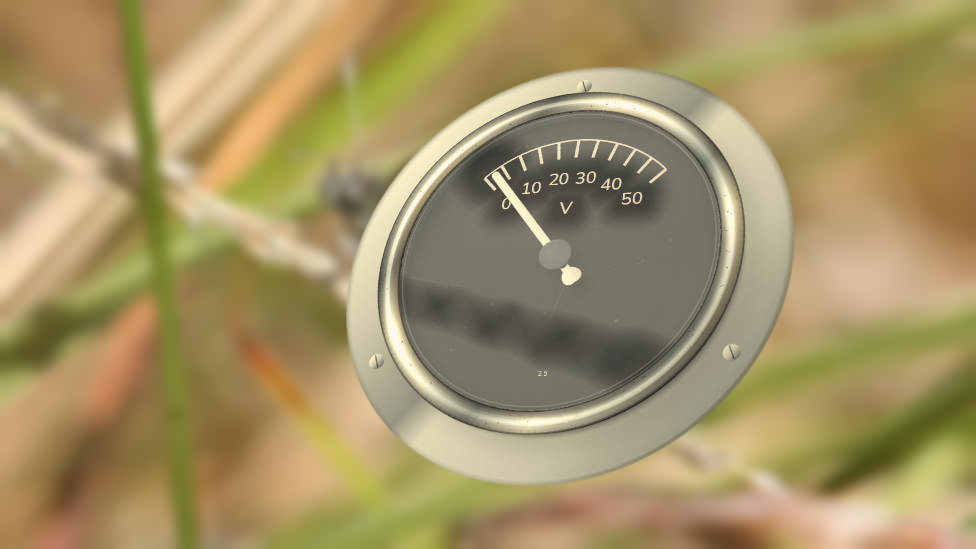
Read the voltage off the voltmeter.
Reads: 2.5 V
